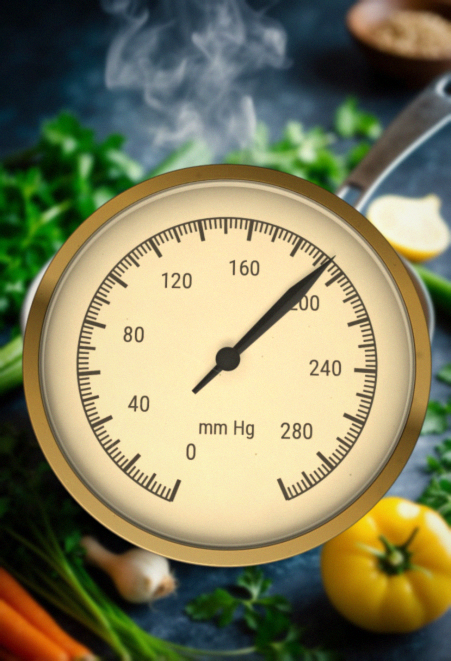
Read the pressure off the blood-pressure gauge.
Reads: 194 mmHg
